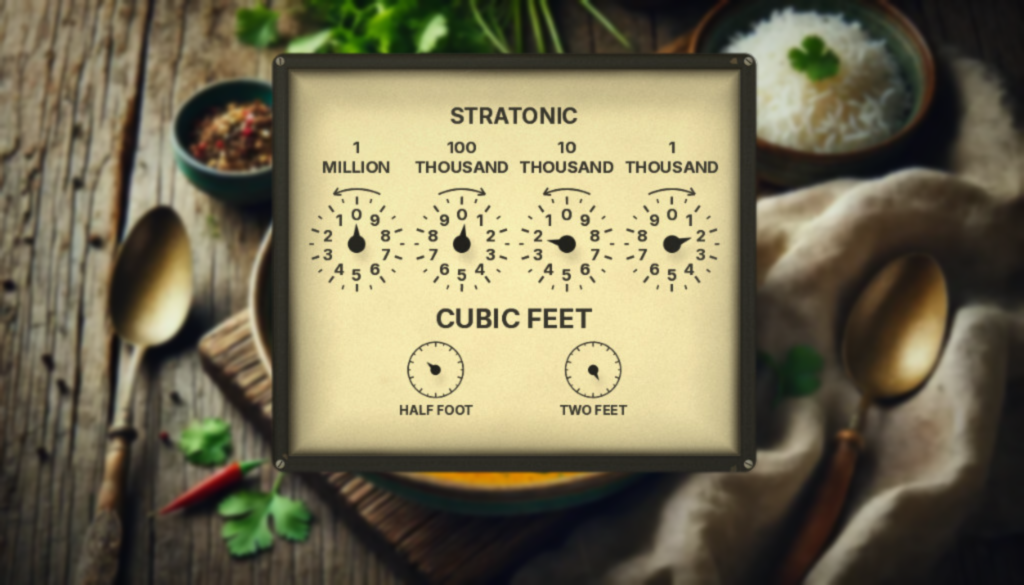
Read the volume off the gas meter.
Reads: 2200 ft³
